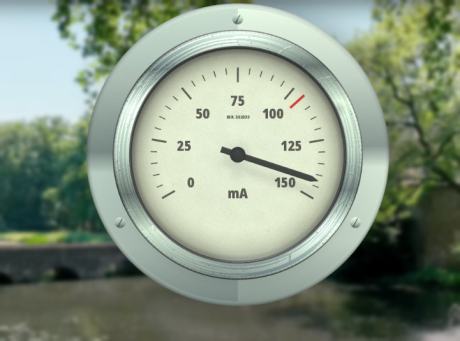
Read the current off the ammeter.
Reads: 142.5 mA
